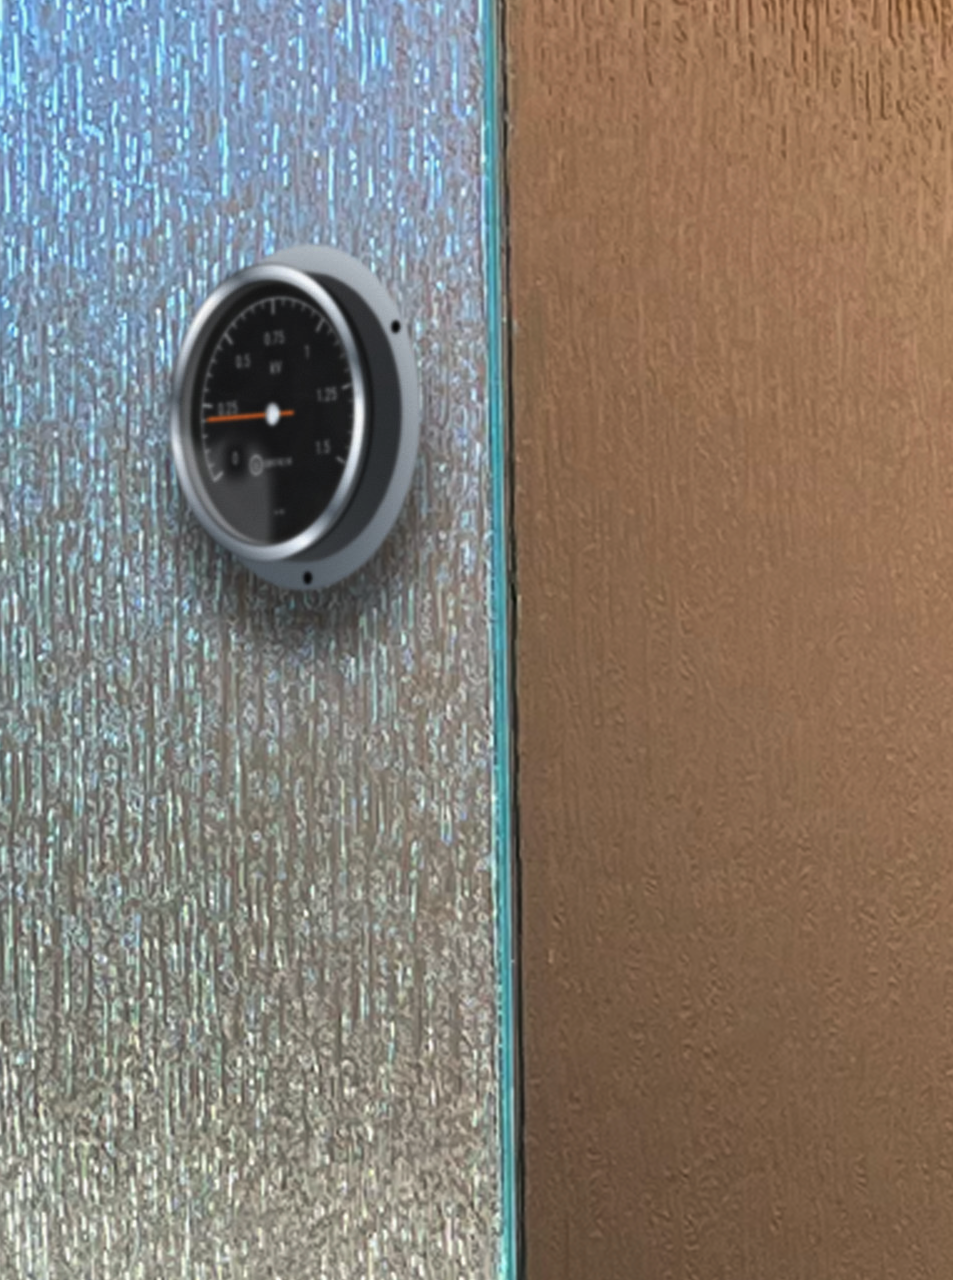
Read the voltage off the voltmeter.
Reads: 0.2 kV
